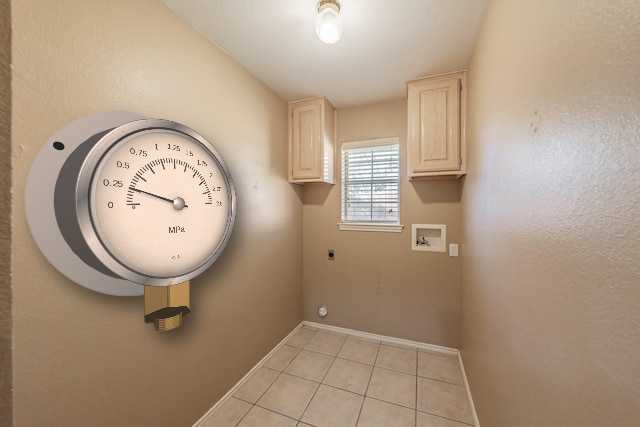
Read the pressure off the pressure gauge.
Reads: 0.25 MPa
